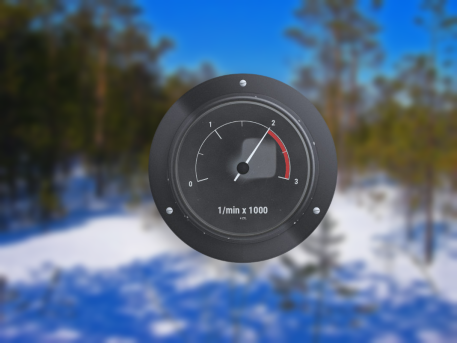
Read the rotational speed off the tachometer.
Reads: 2000 rpm
